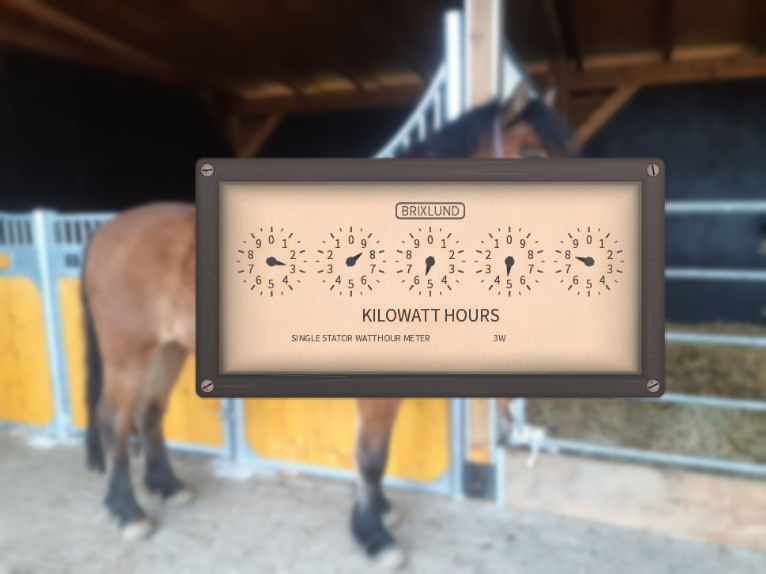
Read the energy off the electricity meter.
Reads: 28548 kWh
